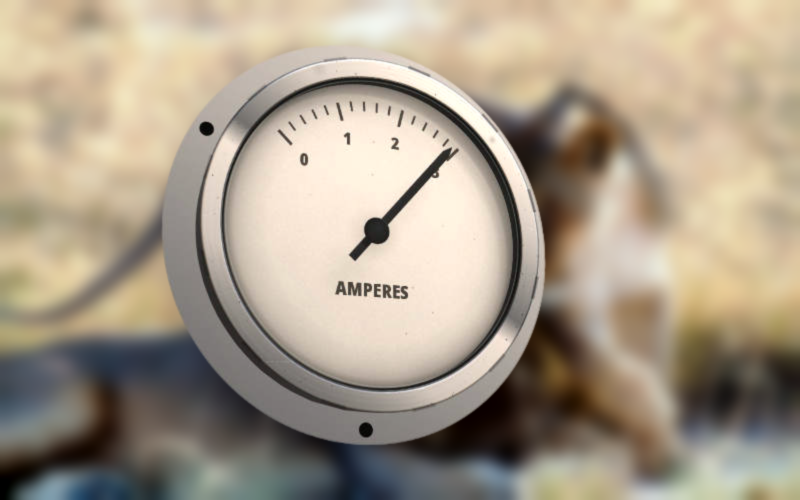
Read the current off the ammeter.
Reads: 2.9 A
